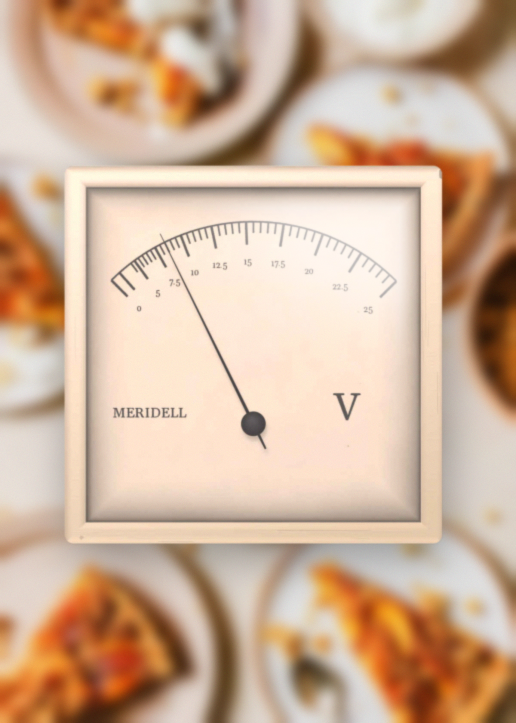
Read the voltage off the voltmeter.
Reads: 8.5 V
